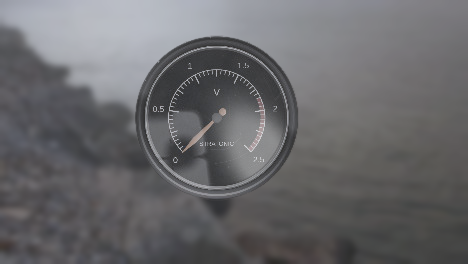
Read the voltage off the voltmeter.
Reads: 0 V
